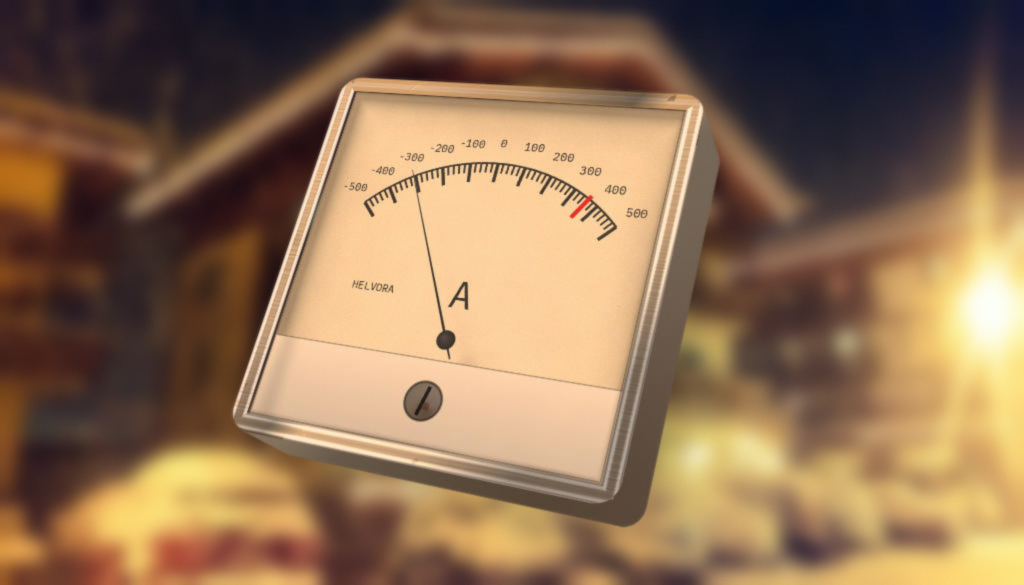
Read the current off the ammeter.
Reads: -300 A
